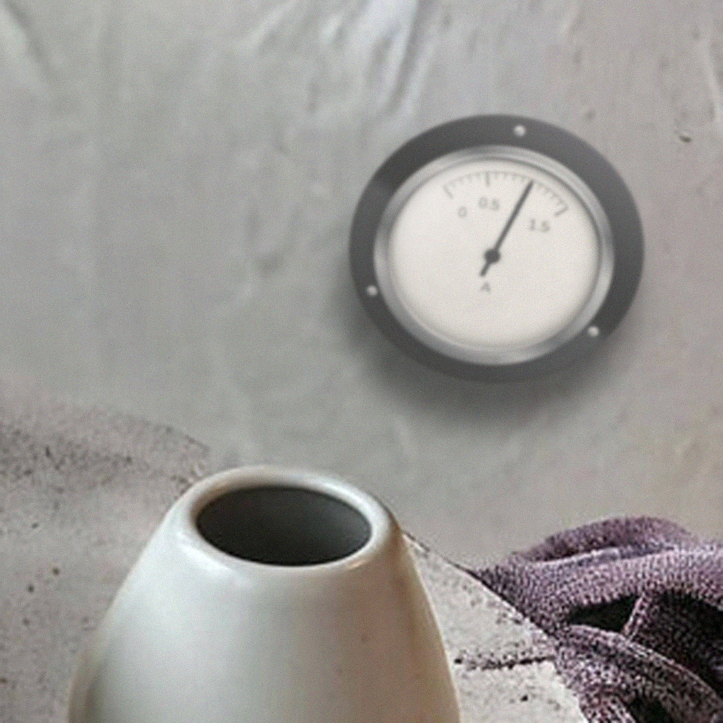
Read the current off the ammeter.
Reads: 1 A
